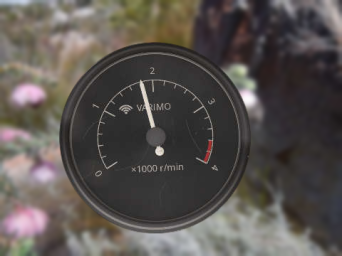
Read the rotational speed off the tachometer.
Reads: 1800 rpm
